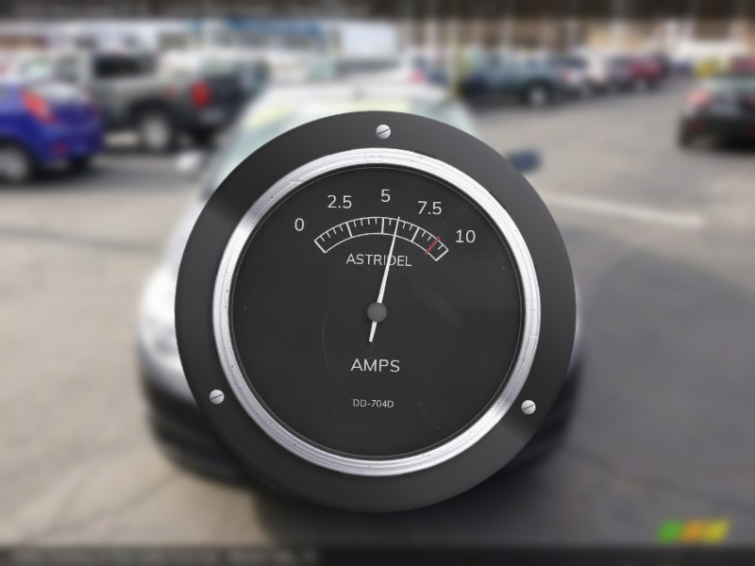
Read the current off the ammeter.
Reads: 6 A
